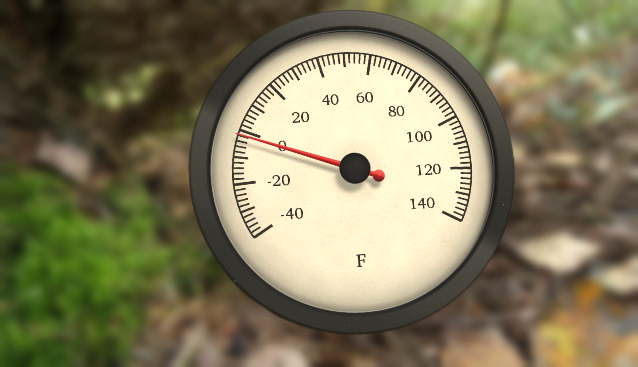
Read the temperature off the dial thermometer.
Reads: -2 °F
